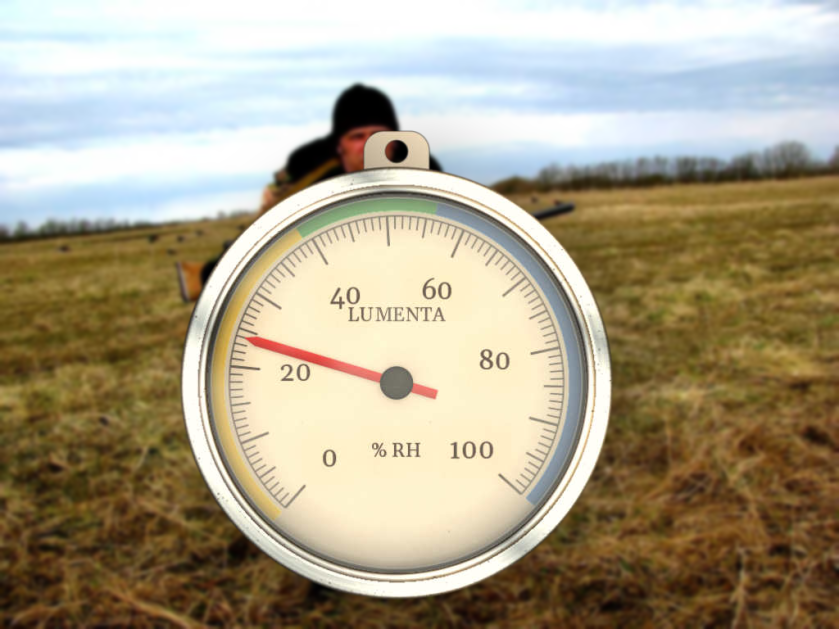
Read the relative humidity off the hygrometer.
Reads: 24 %
